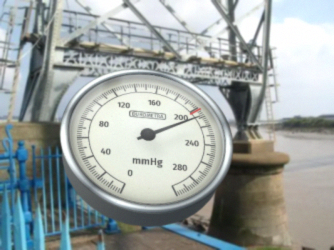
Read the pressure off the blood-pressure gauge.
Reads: 210 mmHg
